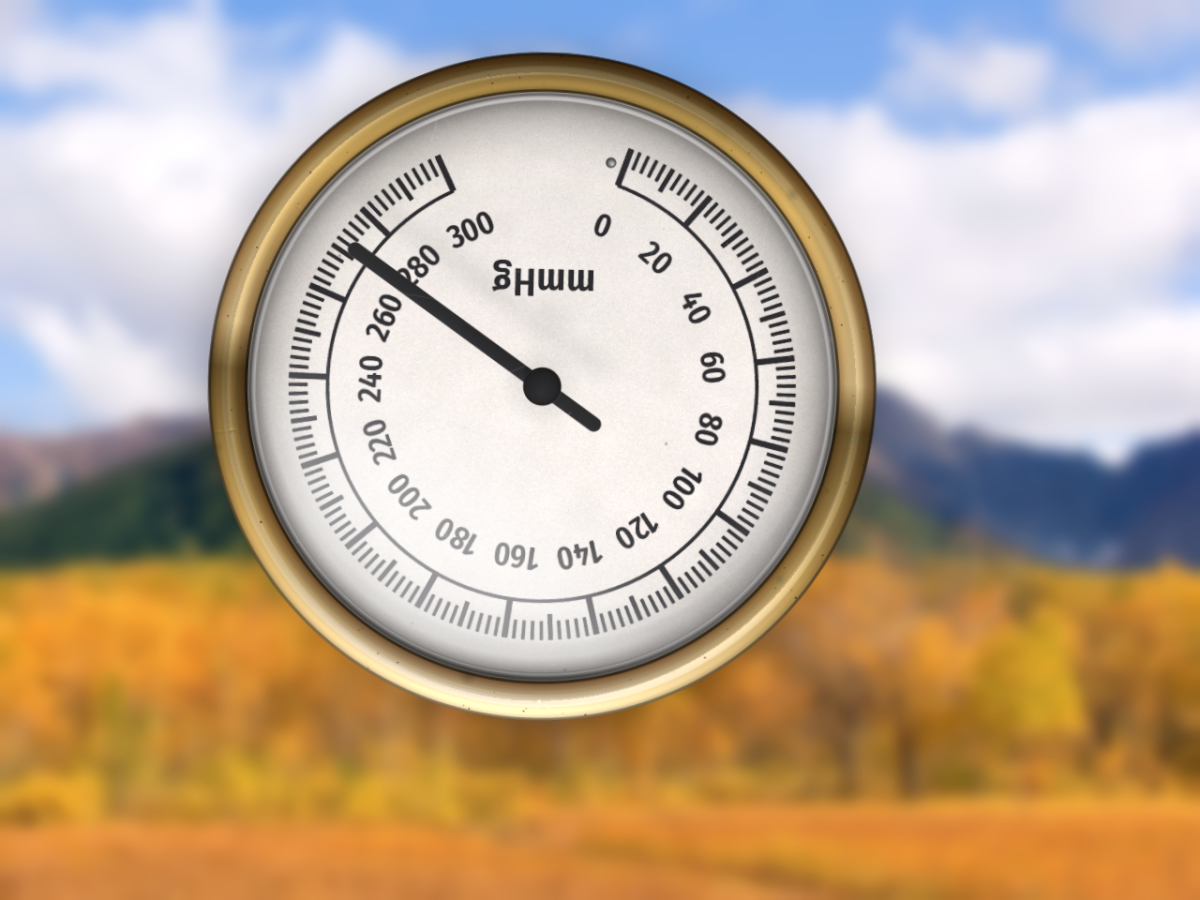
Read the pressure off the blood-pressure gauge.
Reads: 272 mmHg
